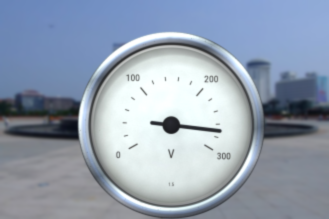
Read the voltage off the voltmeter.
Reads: 270 V
